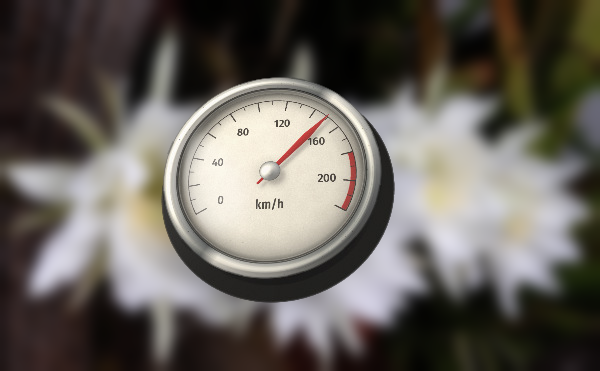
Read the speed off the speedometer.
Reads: 150 km/h
